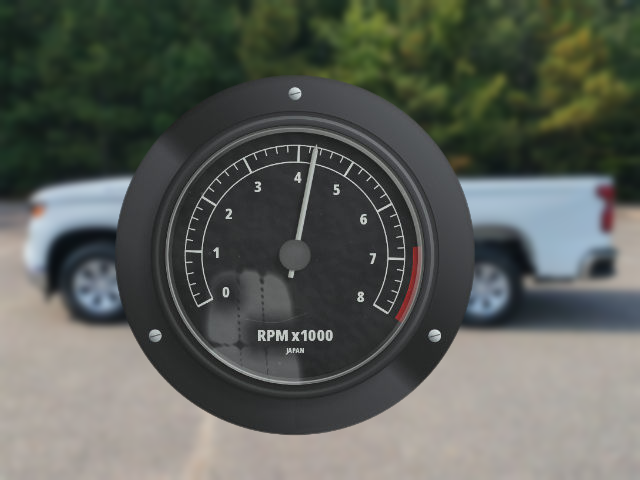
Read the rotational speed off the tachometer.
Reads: 4300 rpm
